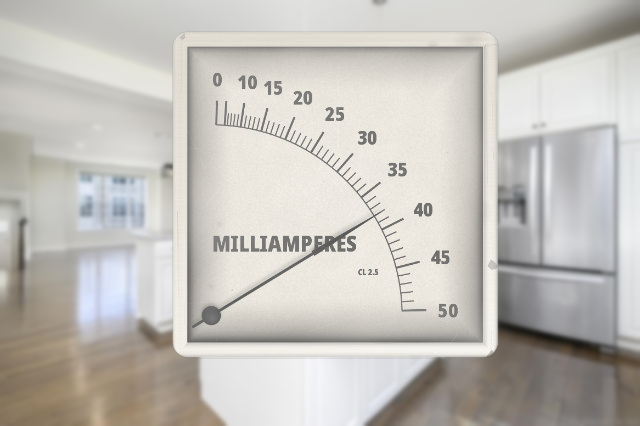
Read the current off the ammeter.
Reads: 38 mA
